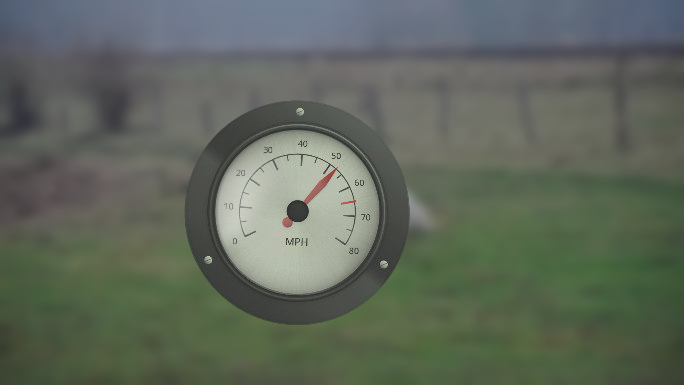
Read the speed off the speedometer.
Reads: 52.5 mph
